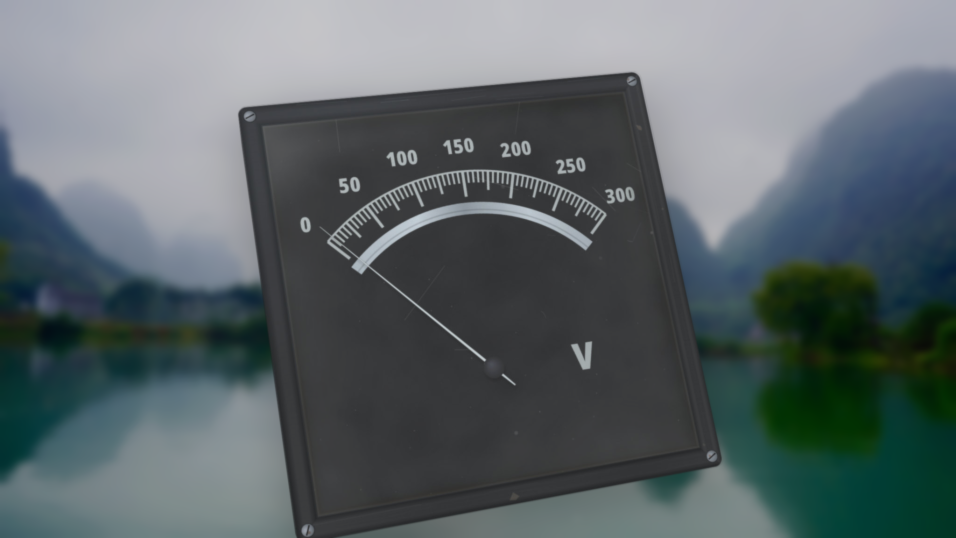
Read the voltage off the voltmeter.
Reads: 5 V
